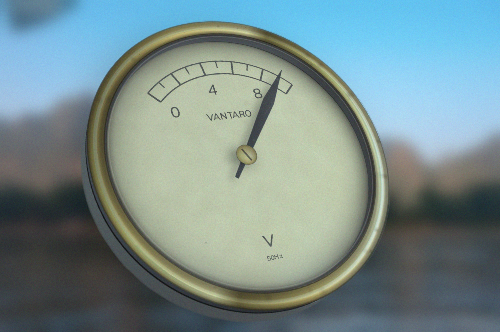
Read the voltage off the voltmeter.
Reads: 9 V
